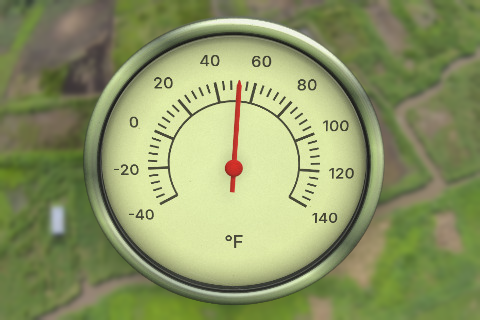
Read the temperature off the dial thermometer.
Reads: 52 °F
